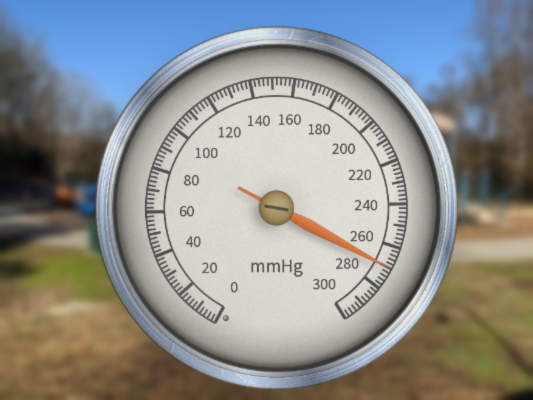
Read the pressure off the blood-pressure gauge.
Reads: 270 mmHg
